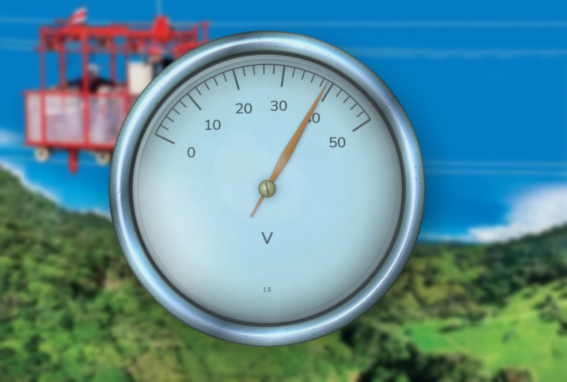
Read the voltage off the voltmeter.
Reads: 39 V
